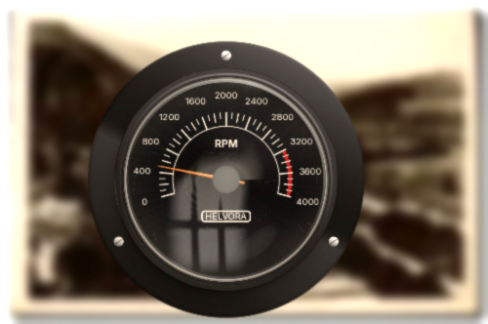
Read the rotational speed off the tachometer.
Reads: 500 rpm
